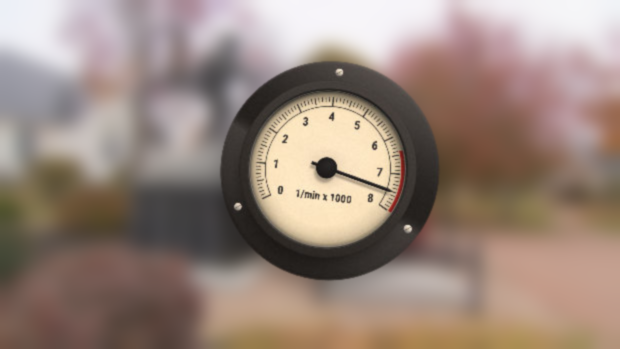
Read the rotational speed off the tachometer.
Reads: 7500 rpm
